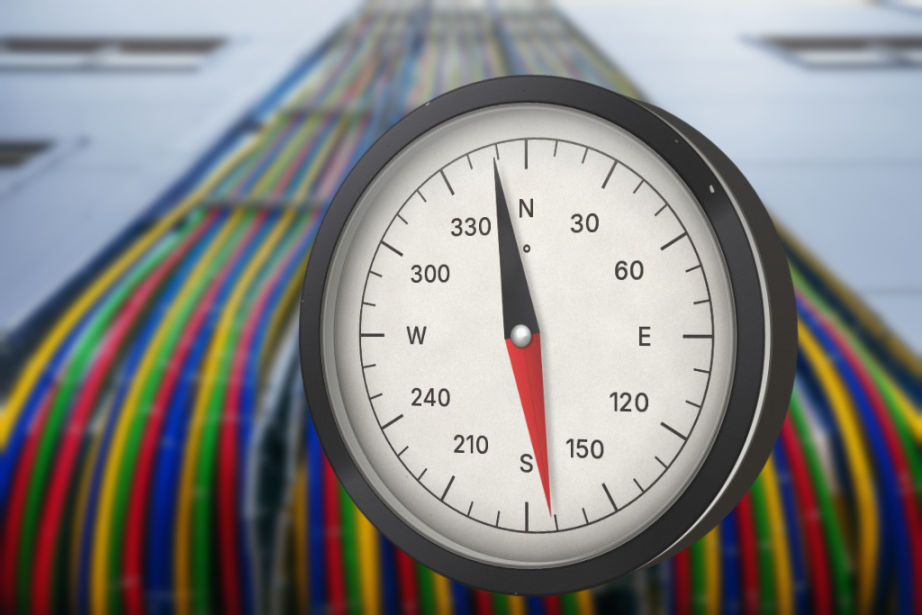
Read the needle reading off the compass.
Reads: 170 °
